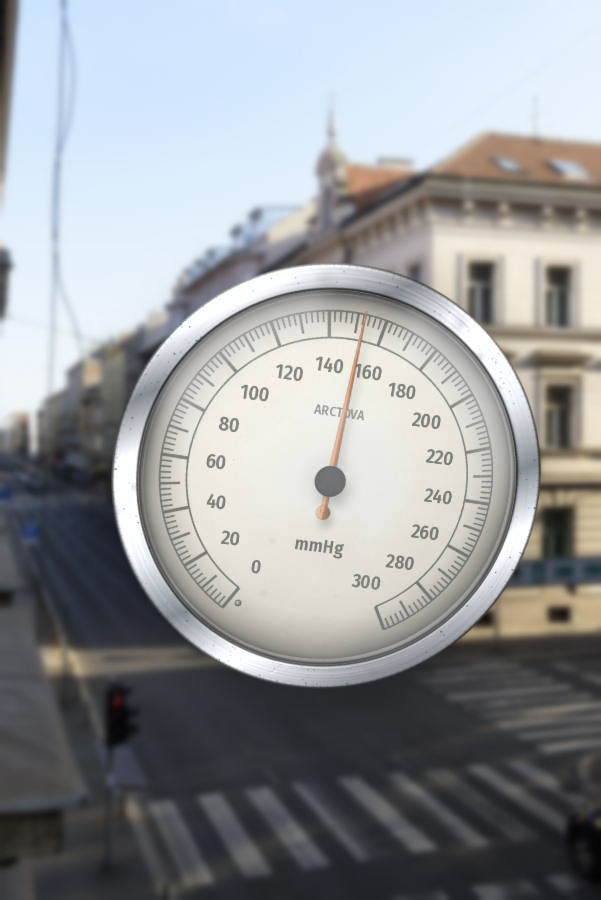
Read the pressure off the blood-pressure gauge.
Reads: 152 mmHg
